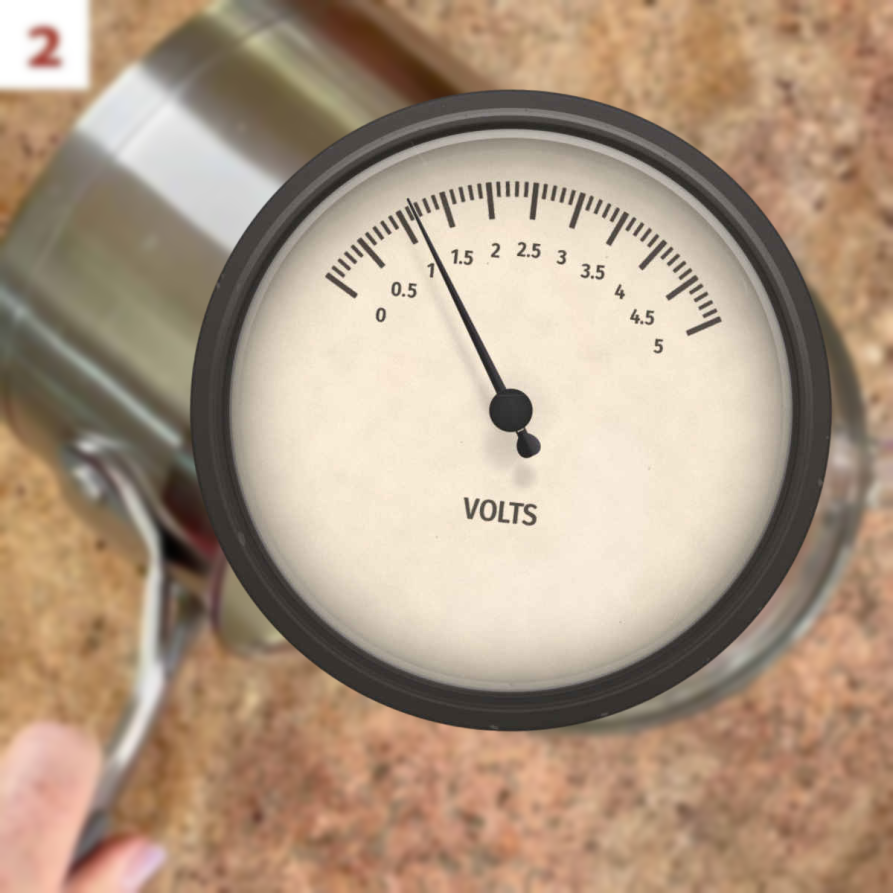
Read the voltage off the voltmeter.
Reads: 1.15 V
